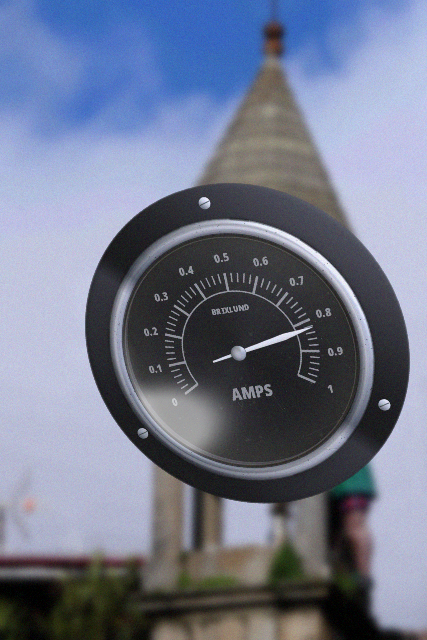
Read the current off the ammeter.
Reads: 0.82 A
